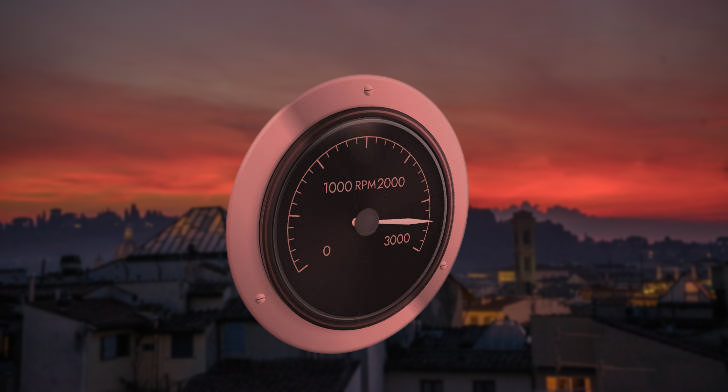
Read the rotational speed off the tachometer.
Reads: 2700 rpm
